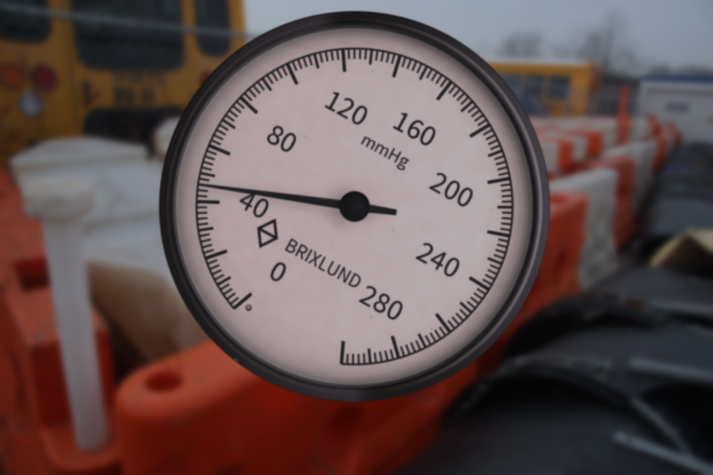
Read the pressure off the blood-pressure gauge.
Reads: 46 mmHg
